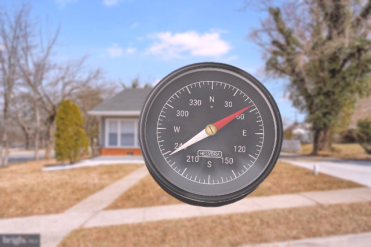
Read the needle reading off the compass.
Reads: 55 °
